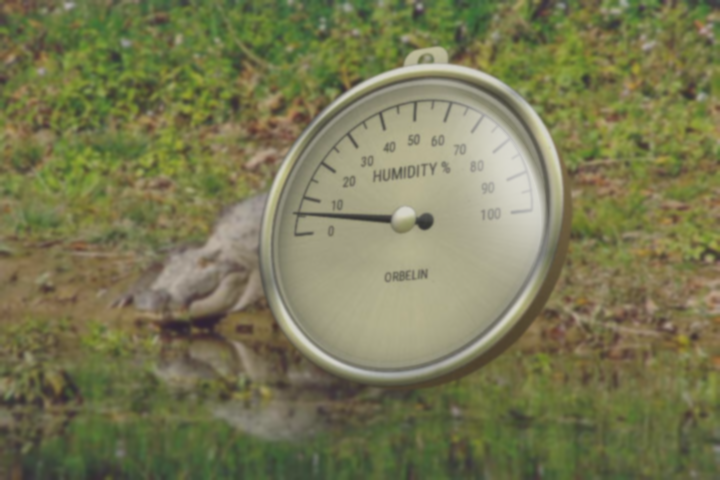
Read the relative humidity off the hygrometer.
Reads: 5 %
